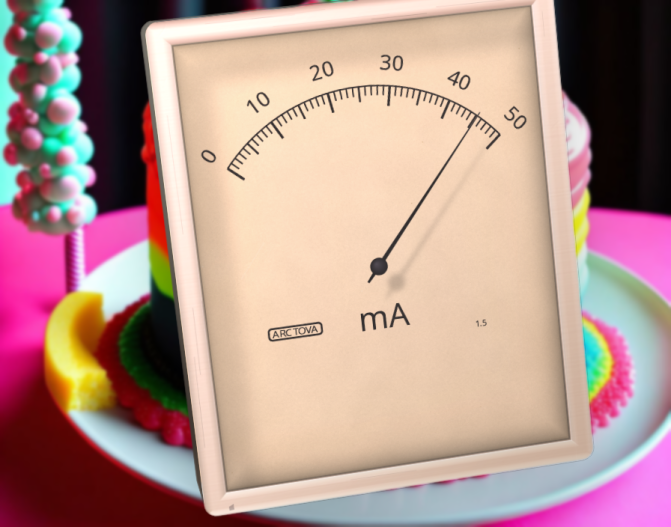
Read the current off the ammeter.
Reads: 45 mA
